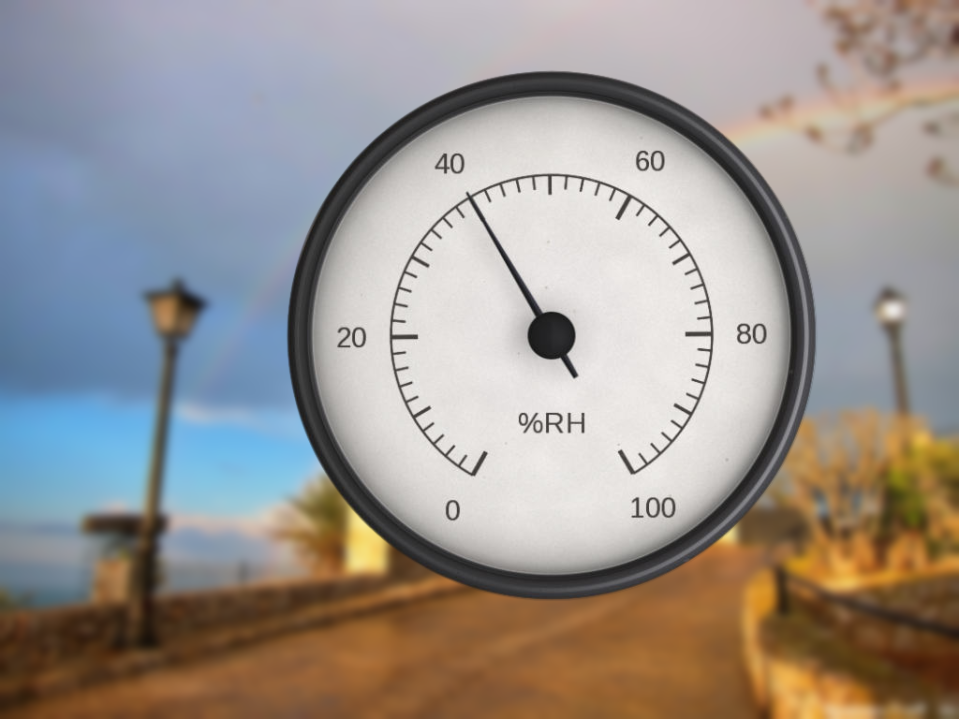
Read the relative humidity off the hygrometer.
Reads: 40 %
